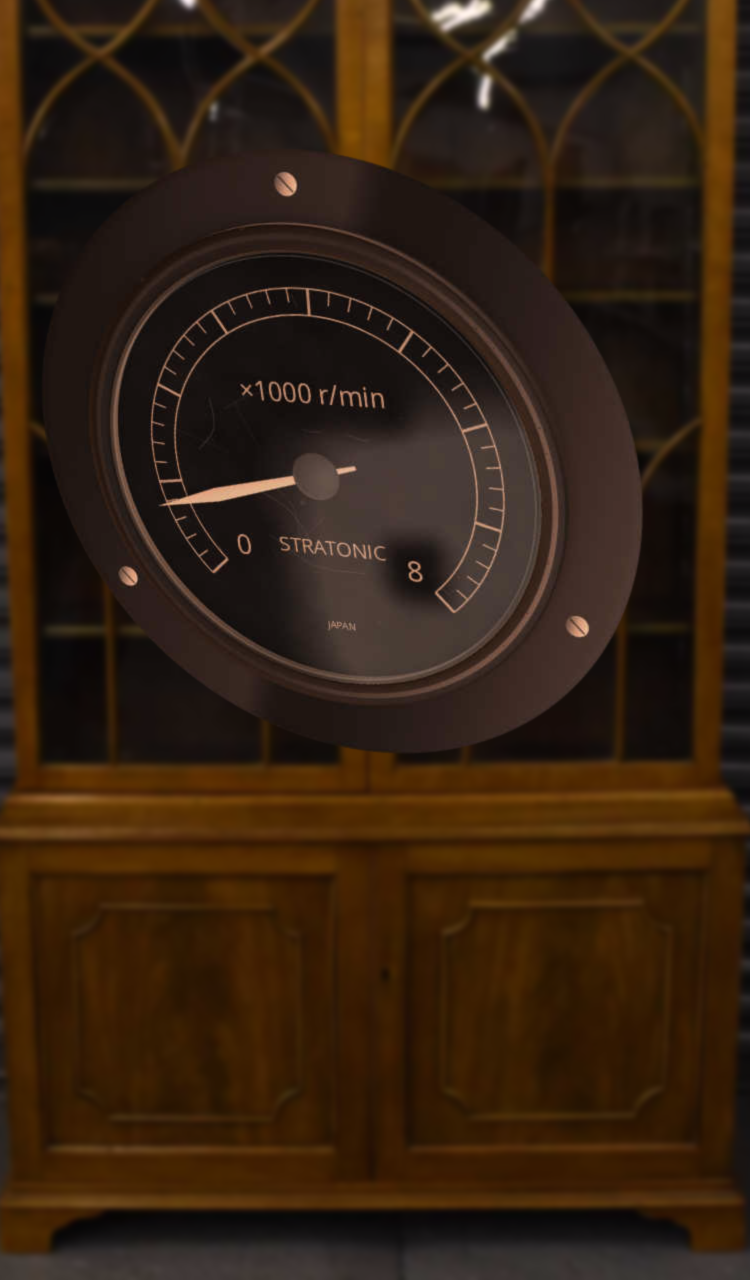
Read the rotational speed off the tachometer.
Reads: 800 rpm
